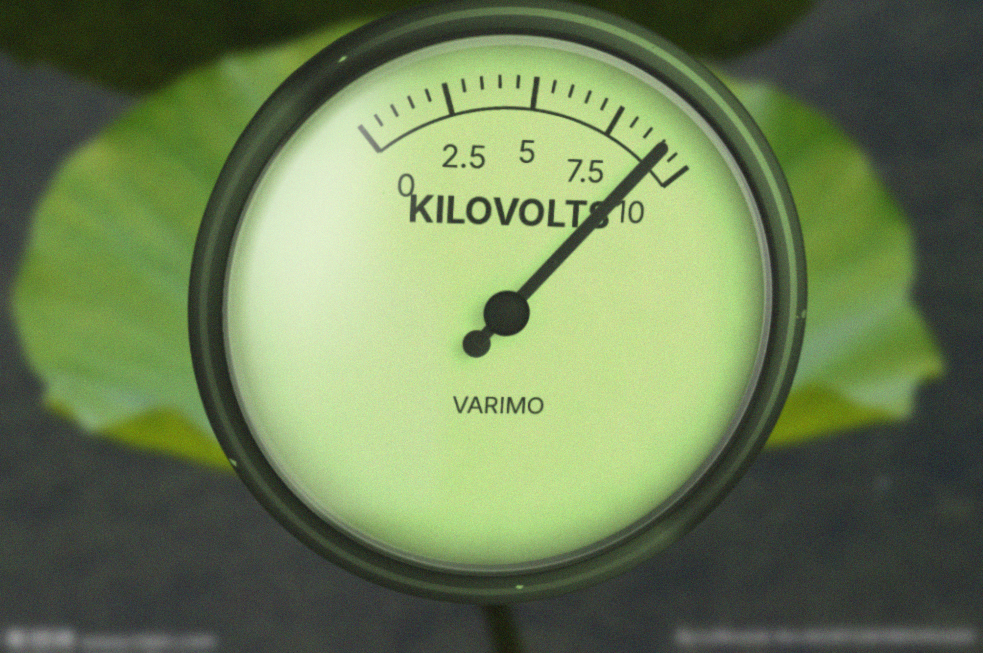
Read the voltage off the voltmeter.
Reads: 9 kV
